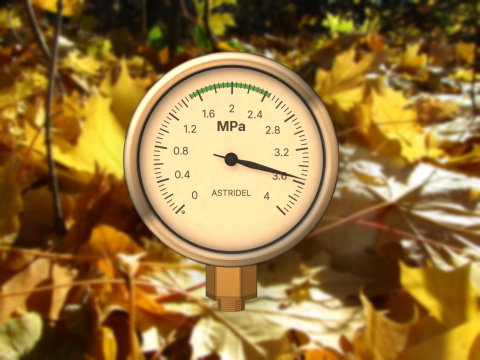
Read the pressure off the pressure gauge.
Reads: 3.55 MPa
